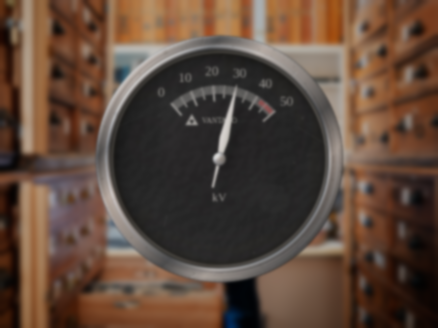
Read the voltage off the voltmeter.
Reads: 30 kV
